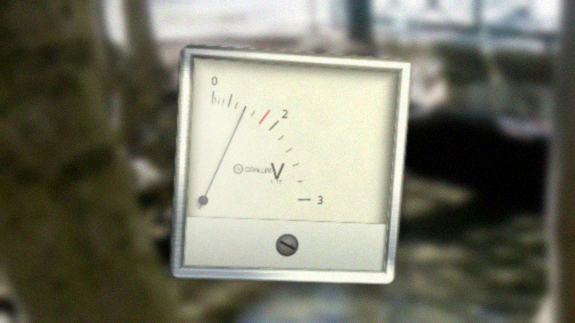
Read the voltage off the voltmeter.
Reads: 1.4 V
